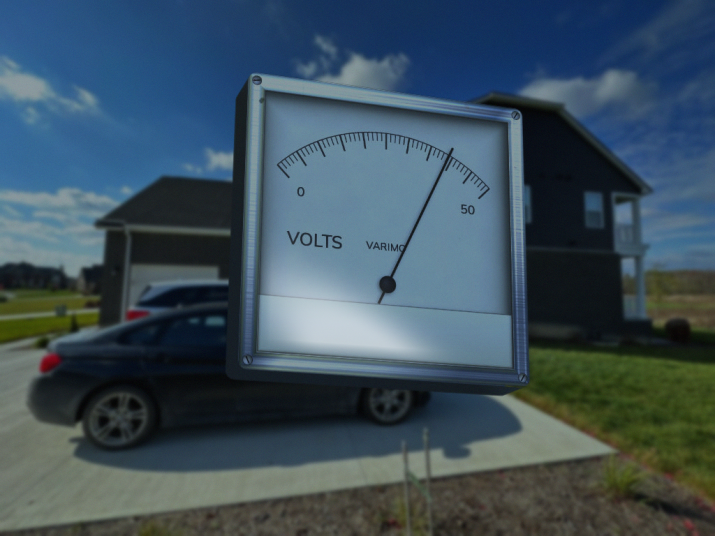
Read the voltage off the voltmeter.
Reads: 39 V
